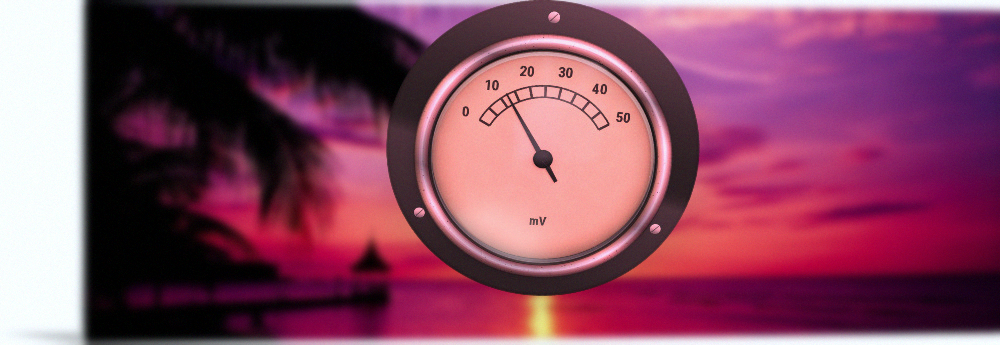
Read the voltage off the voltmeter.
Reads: 12.5 mV
